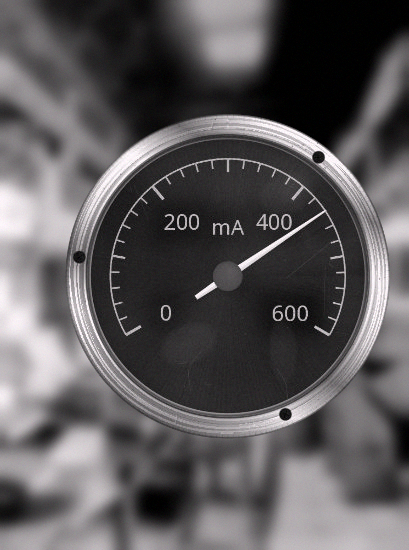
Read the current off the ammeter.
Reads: 440 mA
